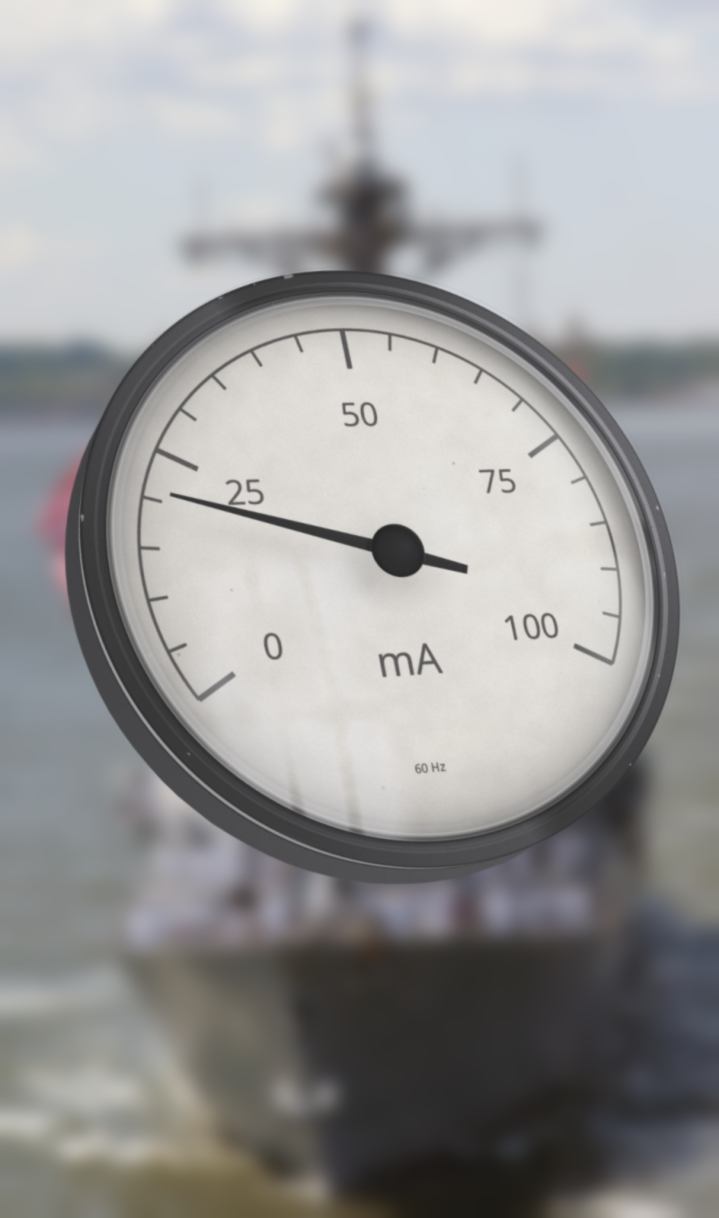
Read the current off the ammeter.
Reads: 20 mA
